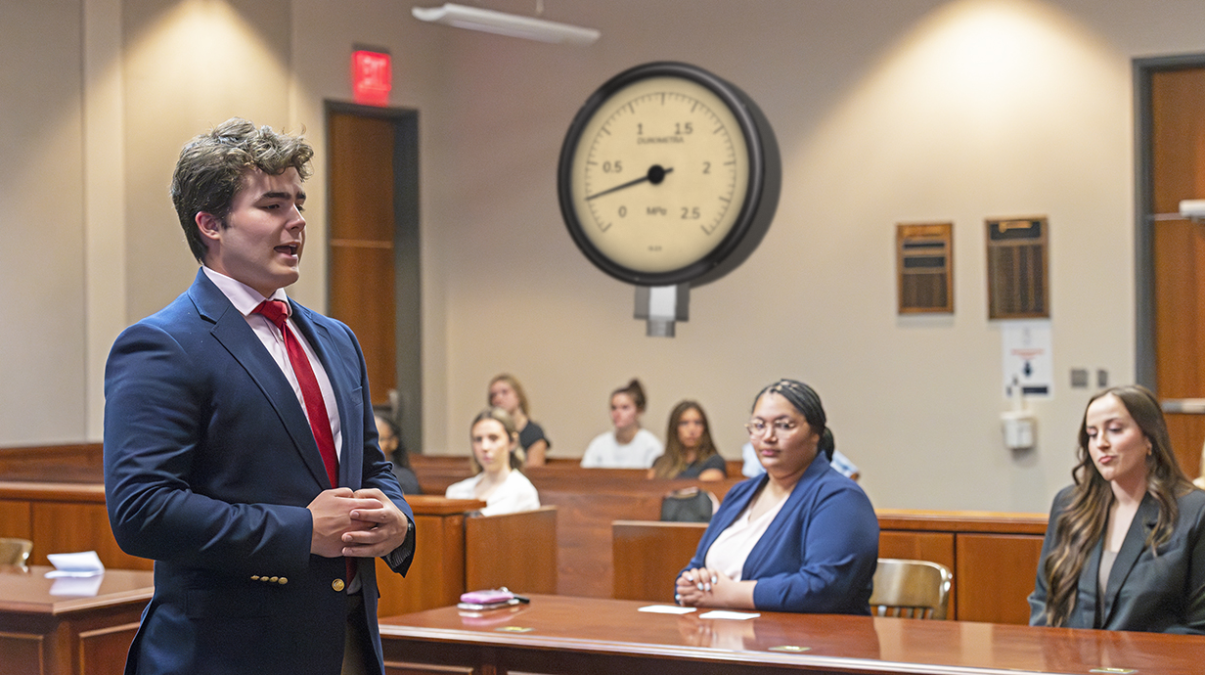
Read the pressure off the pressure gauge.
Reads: 0.25 MPa
